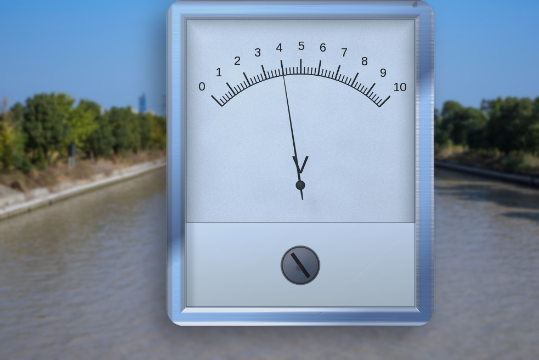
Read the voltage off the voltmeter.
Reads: 4 V
